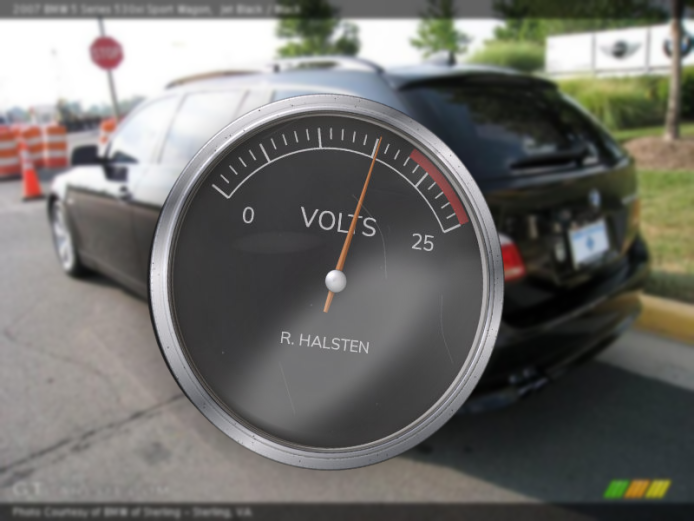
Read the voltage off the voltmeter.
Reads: 15 V
